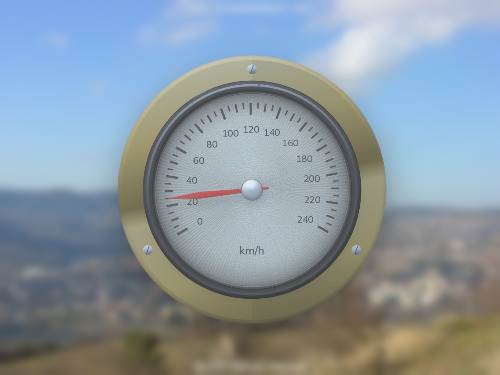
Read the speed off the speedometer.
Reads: 25 km/h
